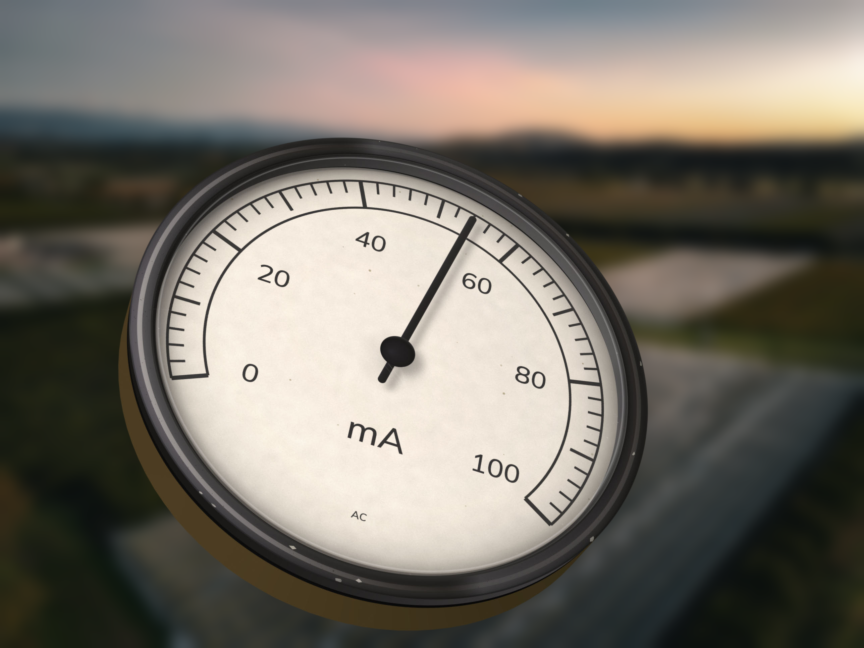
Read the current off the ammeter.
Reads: 54 mA
